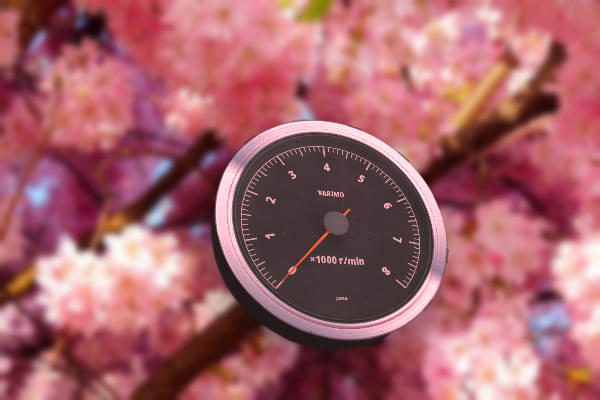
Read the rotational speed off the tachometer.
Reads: 0 rpm
